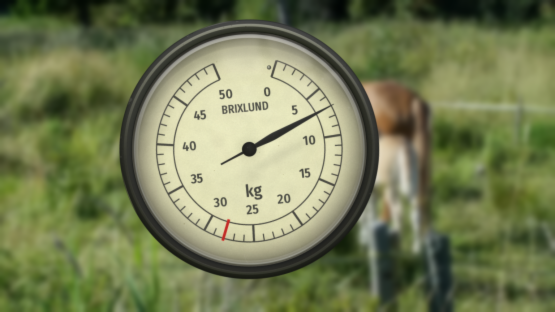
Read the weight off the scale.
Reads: 7 kg
